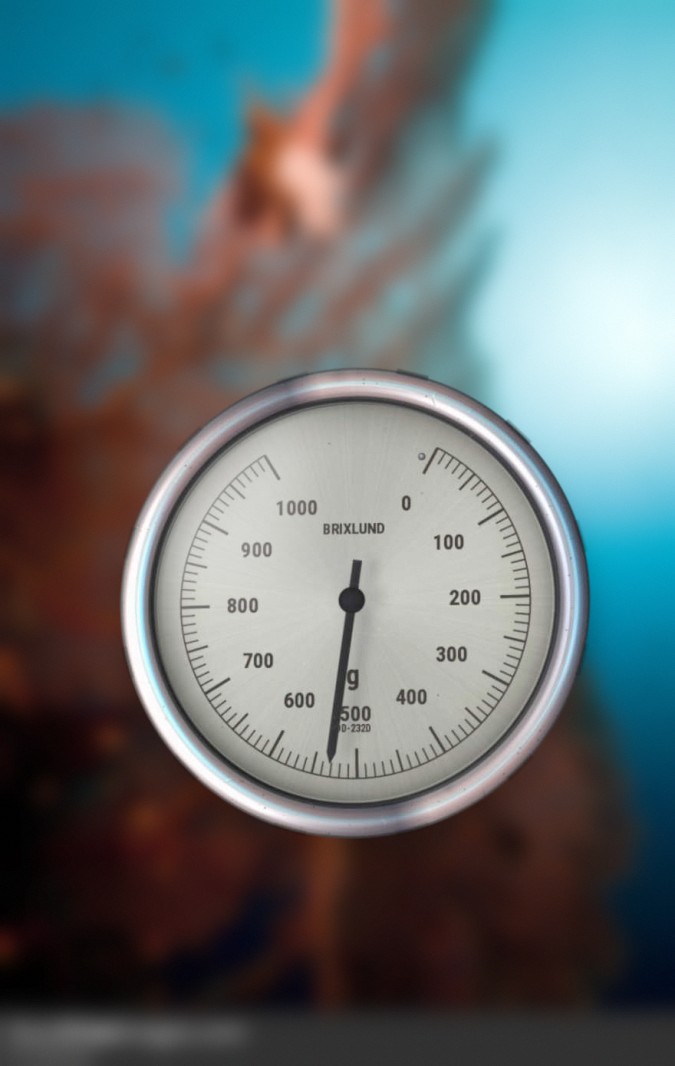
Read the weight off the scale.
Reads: 530 g
